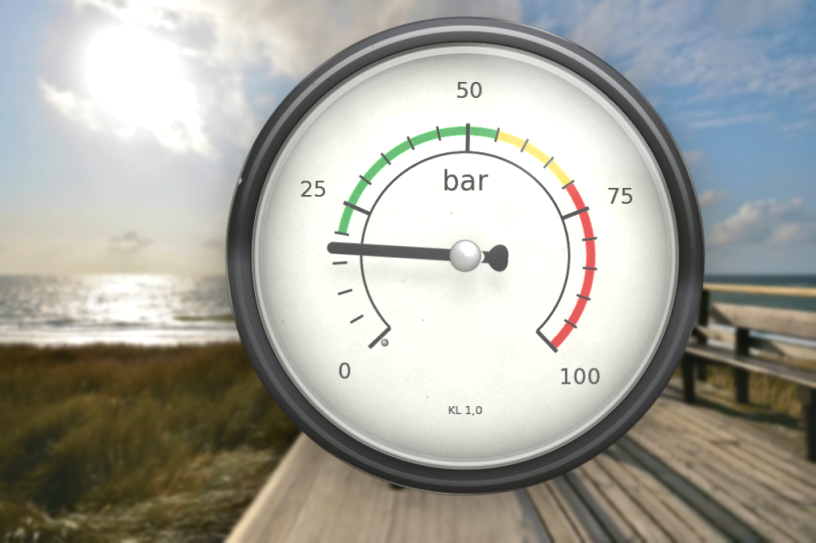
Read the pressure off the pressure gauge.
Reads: 17.5 bar
